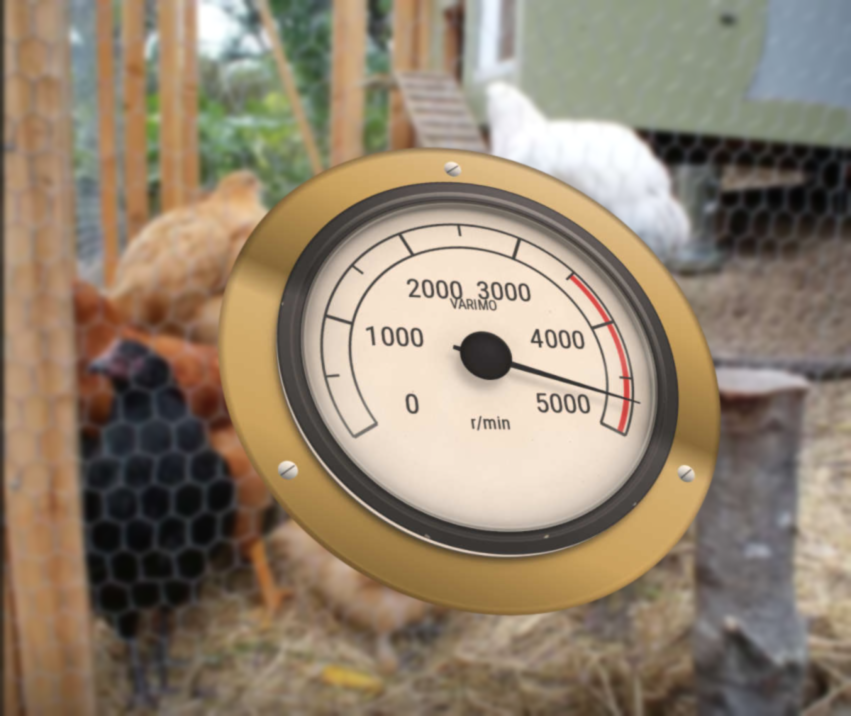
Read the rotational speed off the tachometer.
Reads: 4750 rpm
